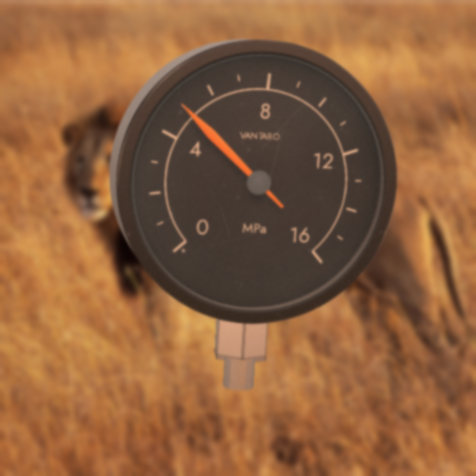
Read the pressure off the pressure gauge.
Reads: 5 MPa
